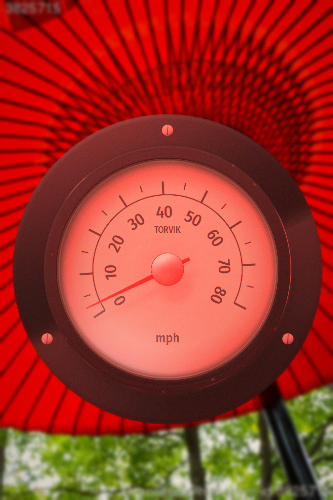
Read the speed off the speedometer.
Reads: 2.5 mph
